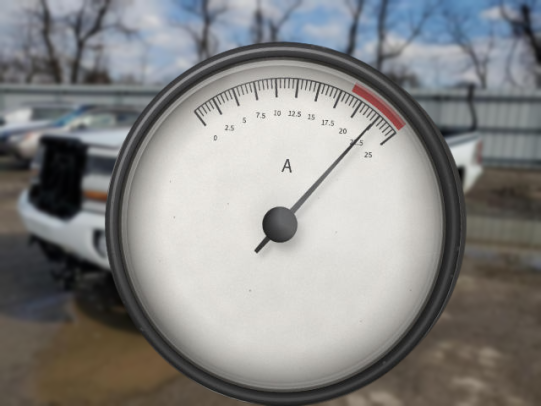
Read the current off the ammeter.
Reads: 22.5 A
